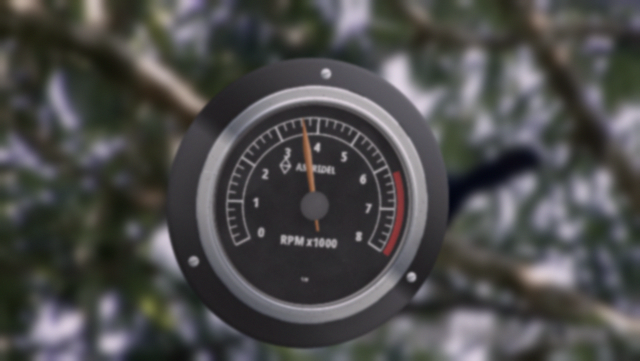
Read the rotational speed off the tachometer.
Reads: 3600 rpm
